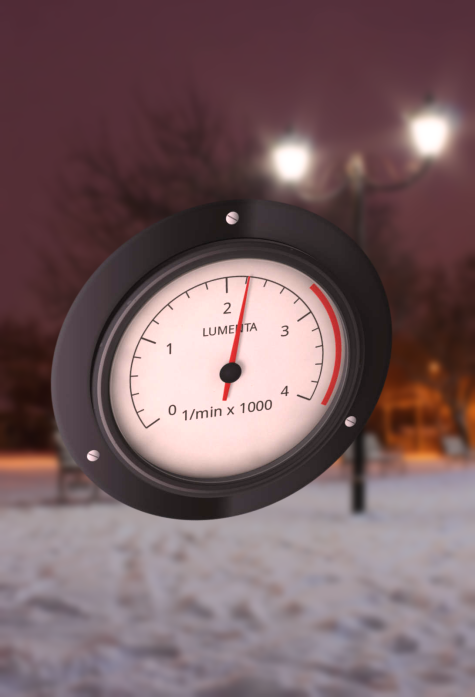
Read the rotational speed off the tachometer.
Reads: 2200 rpm
